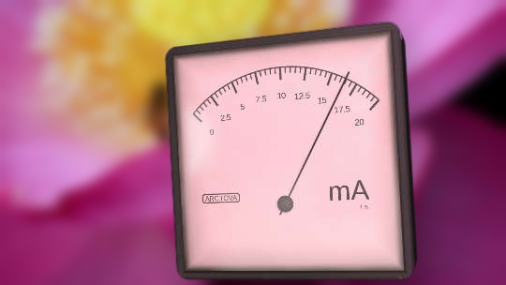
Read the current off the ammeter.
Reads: 16.5 mA
